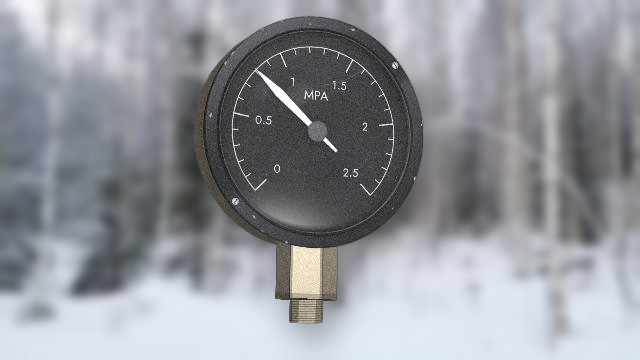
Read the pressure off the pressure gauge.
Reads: 0.8 MPa
